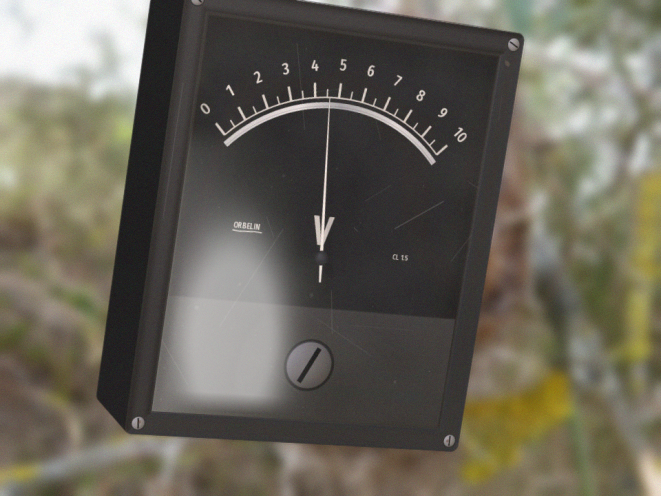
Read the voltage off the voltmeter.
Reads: 4.5 V
